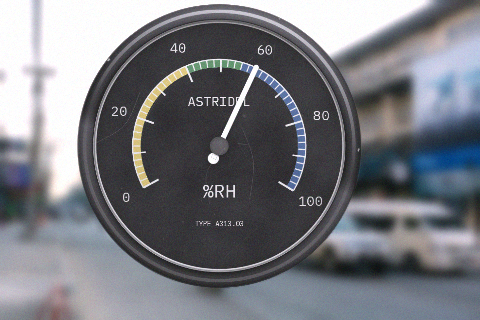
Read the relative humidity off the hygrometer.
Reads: 60 %
